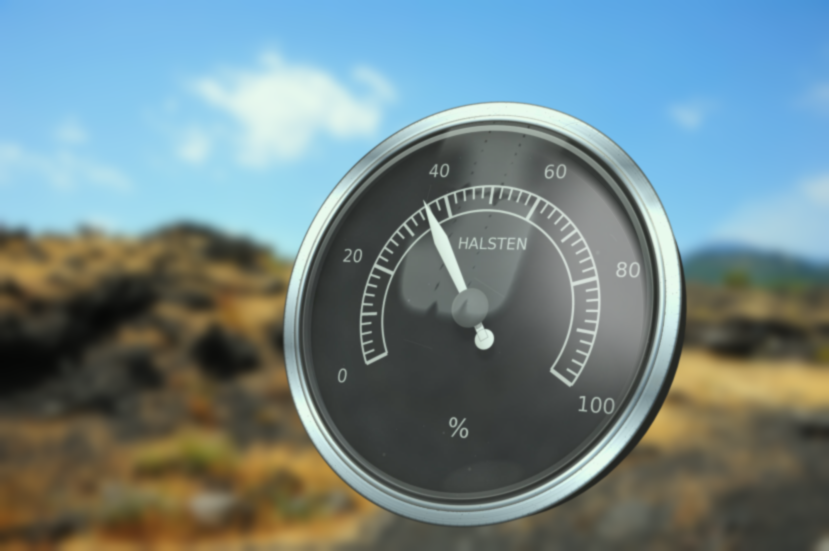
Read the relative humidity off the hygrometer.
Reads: 36 %
